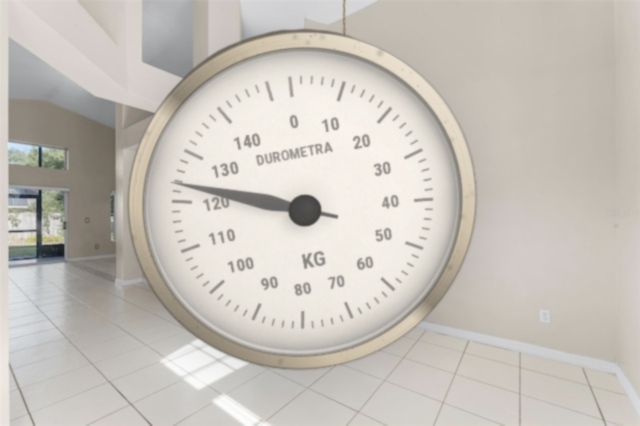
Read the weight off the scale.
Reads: 124 kg
